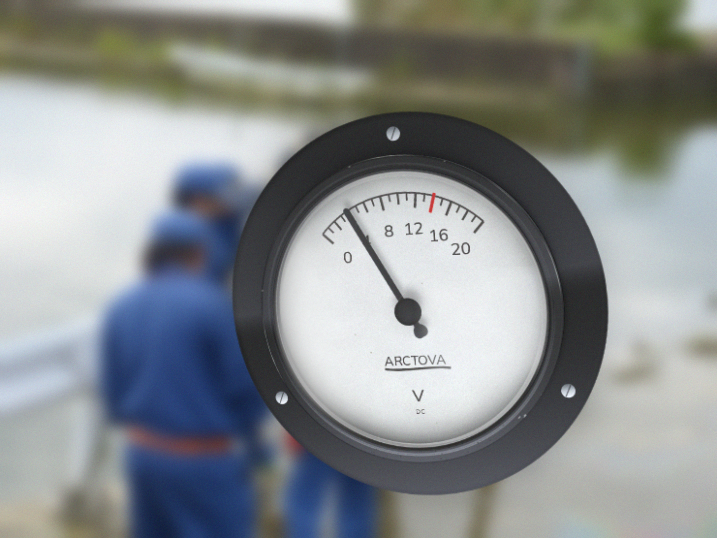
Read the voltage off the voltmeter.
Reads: 4 V
